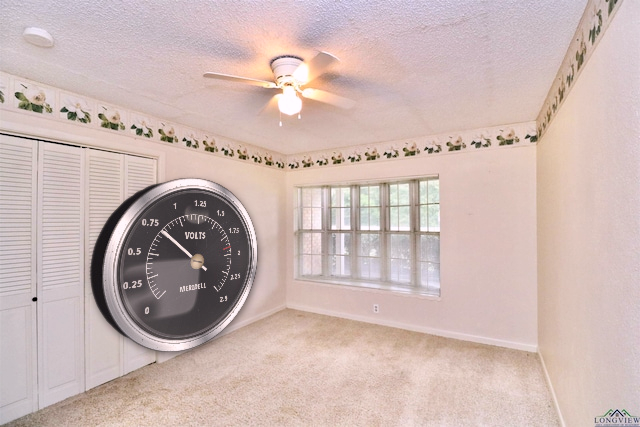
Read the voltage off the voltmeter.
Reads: 0.75 V
